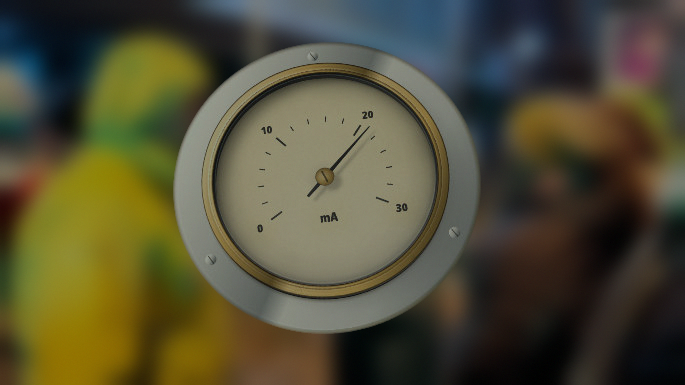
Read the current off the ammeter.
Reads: 21 mA
